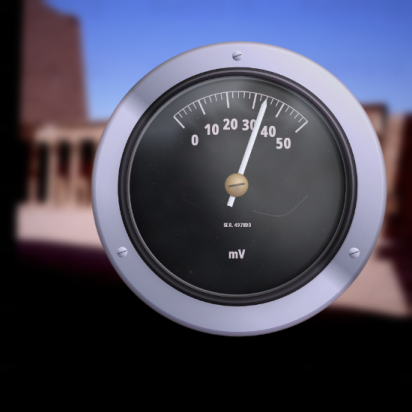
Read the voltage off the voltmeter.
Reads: 34 mV
